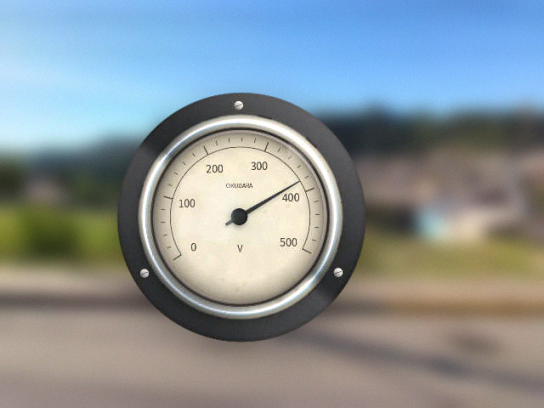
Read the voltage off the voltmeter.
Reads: 380 V
